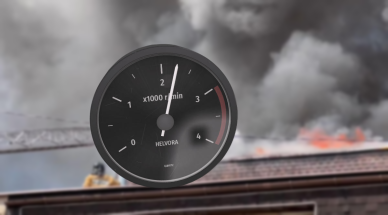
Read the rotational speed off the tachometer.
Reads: 2250 rpm
